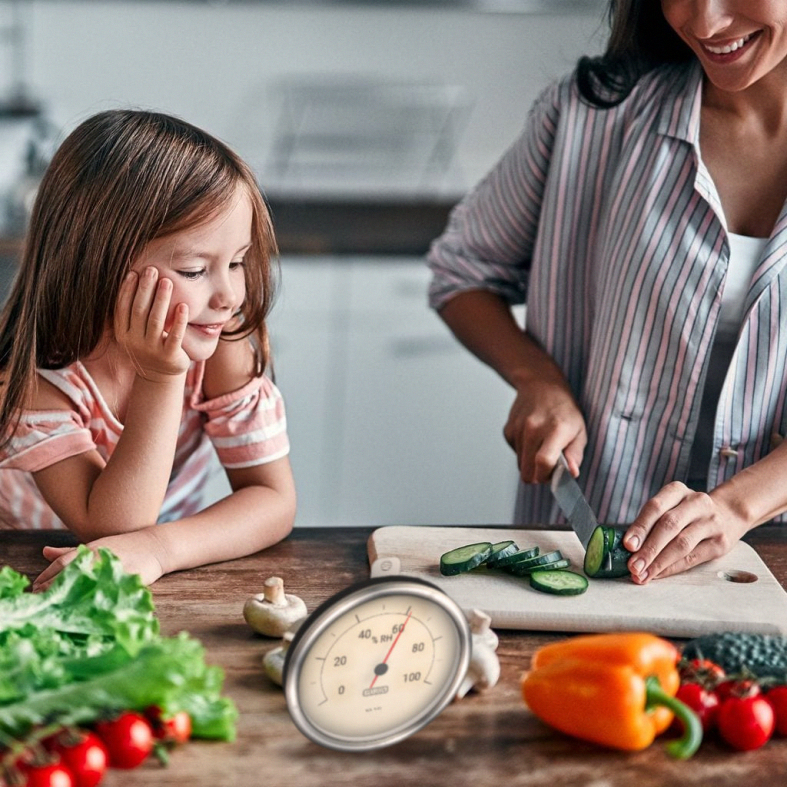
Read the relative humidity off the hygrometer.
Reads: 60 %
